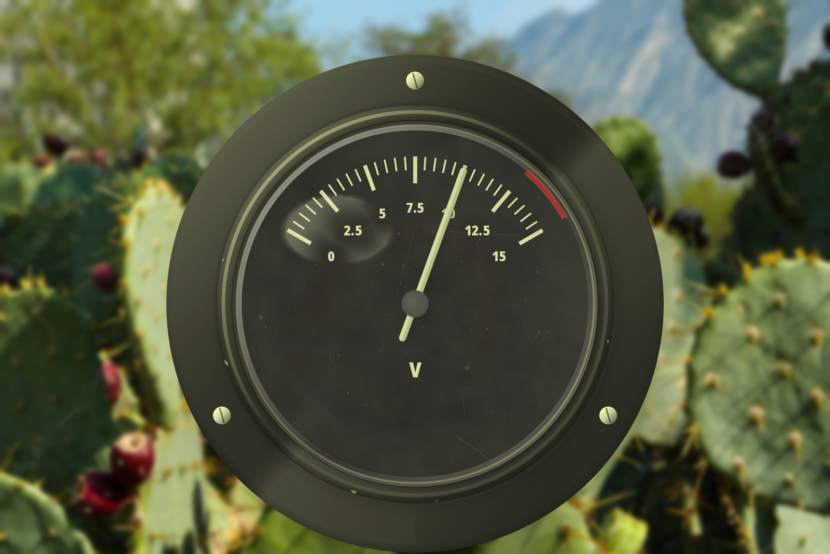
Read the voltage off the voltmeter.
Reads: 10 V
